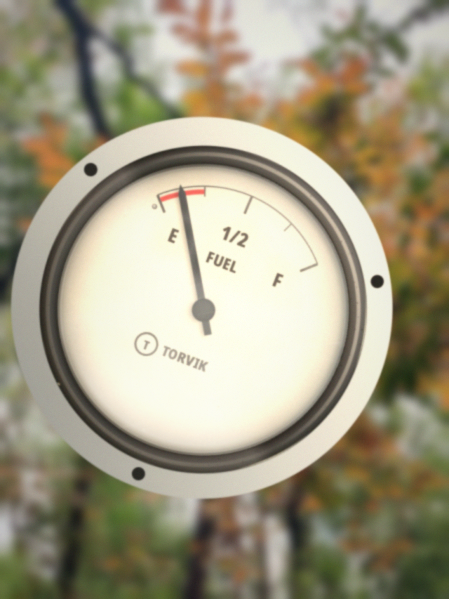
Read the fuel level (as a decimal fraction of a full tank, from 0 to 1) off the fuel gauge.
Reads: 0.125
